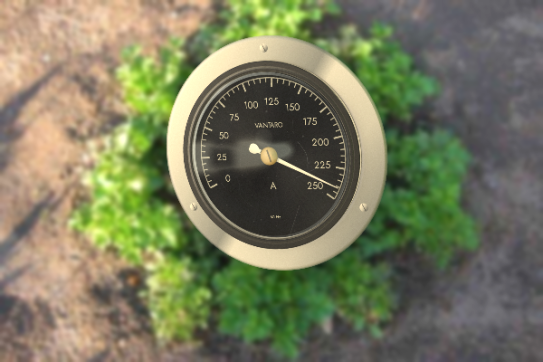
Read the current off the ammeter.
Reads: 240 A
